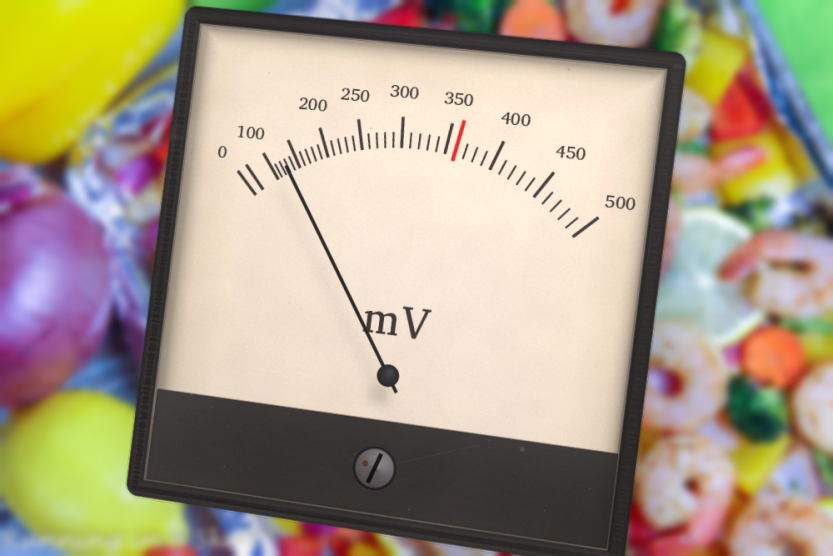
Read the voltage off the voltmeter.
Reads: 130 mV
